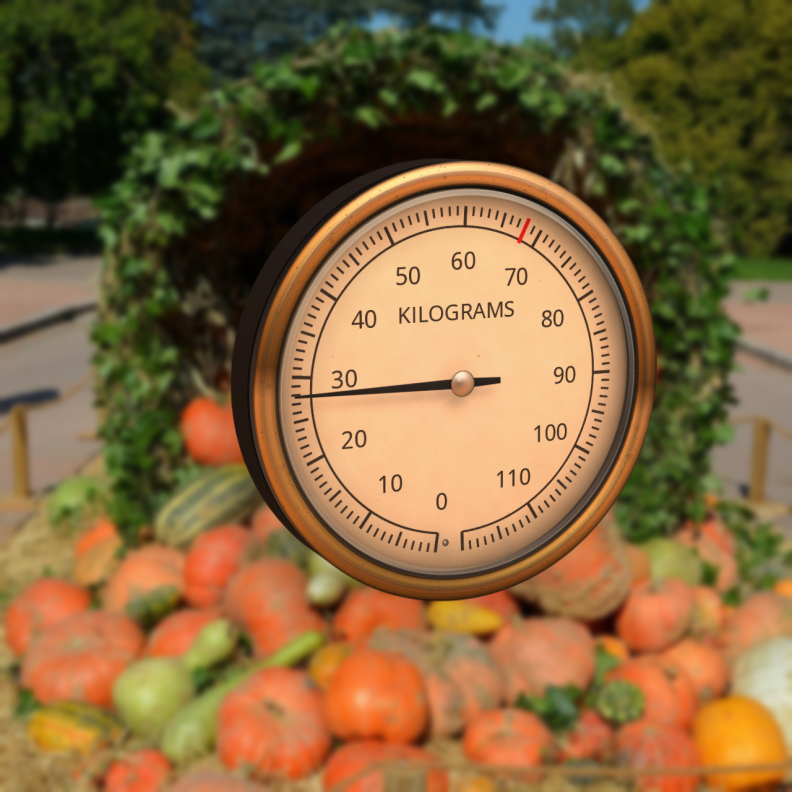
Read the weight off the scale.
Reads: 28 kg
